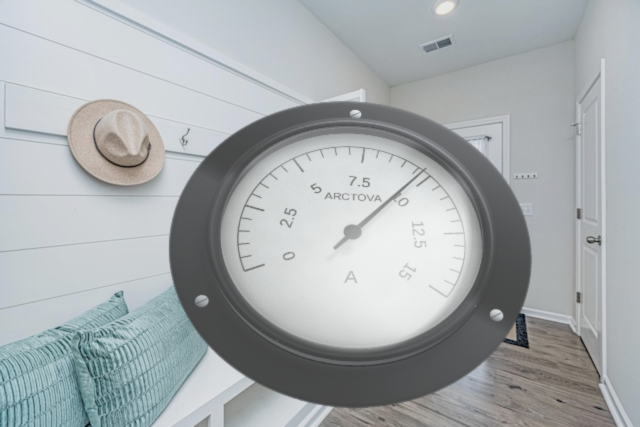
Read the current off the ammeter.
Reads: 9.75 A
